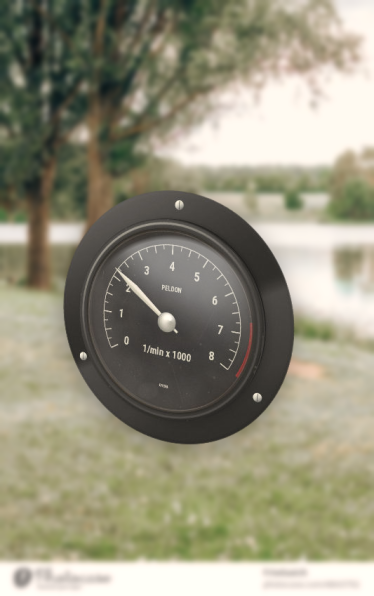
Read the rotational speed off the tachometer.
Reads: 2250 rpm
